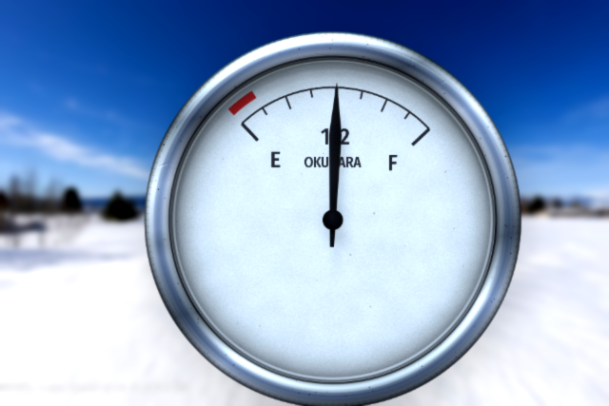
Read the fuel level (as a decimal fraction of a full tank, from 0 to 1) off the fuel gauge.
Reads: 0.5
